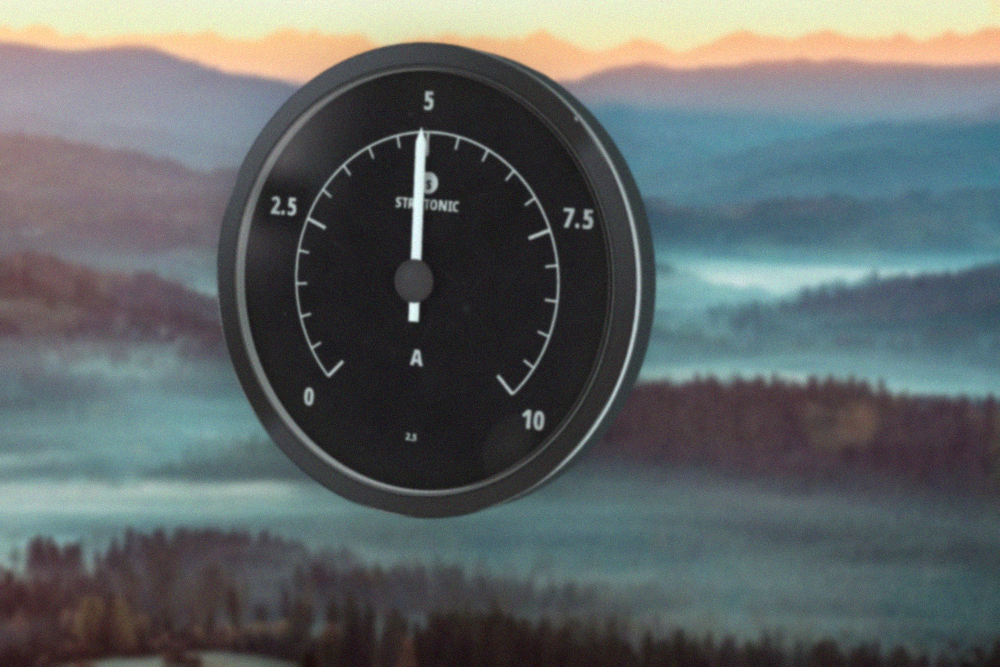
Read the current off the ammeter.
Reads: 5 A
